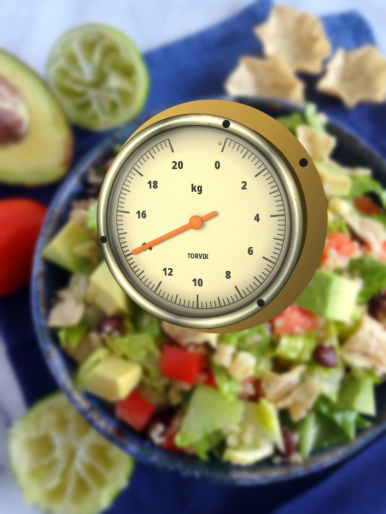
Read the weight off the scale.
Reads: 14 kg
